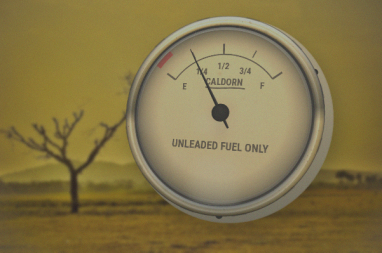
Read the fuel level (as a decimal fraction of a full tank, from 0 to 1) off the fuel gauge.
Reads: 0.25
